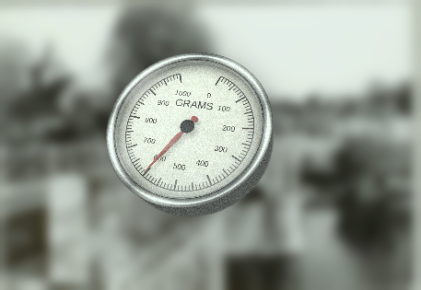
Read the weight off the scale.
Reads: 600 g
